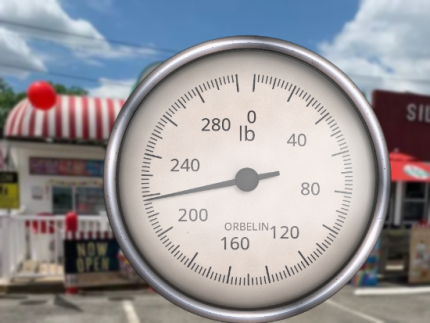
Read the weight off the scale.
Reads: 218 lb
